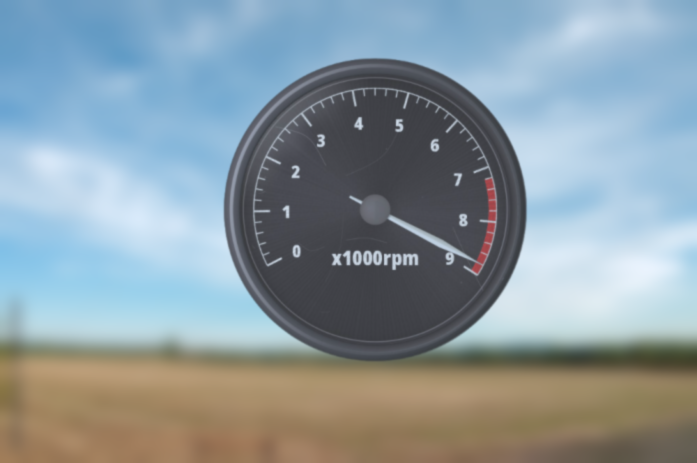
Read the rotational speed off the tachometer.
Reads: 8800 rpm
